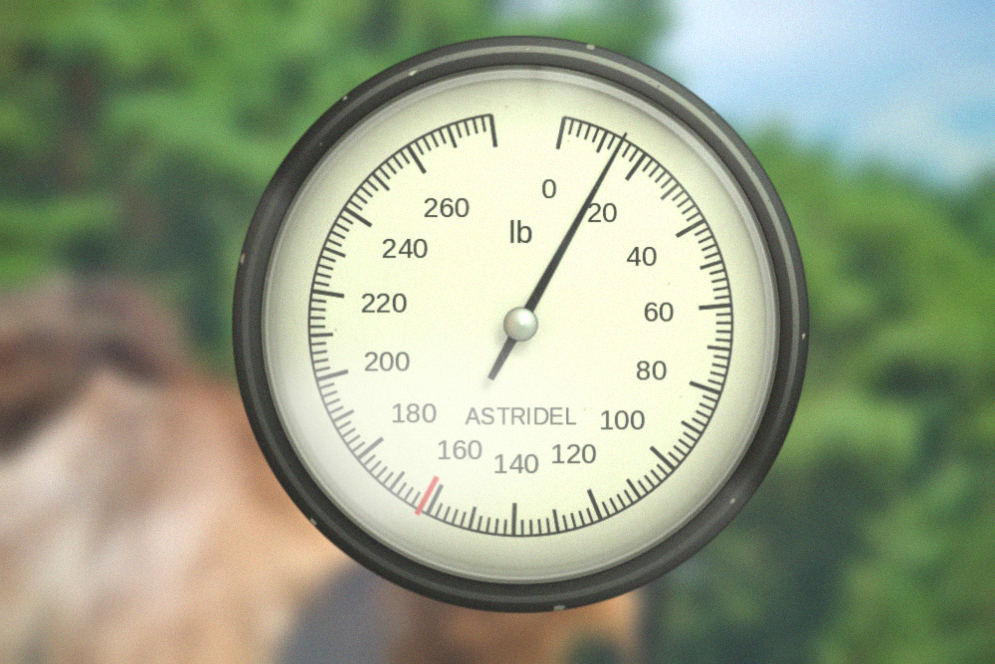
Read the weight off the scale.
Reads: 14 lb
